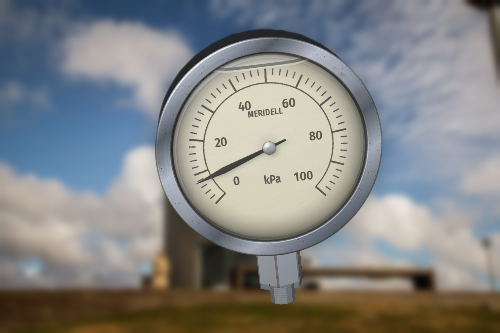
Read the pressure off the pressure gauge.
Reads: 8 kPa
